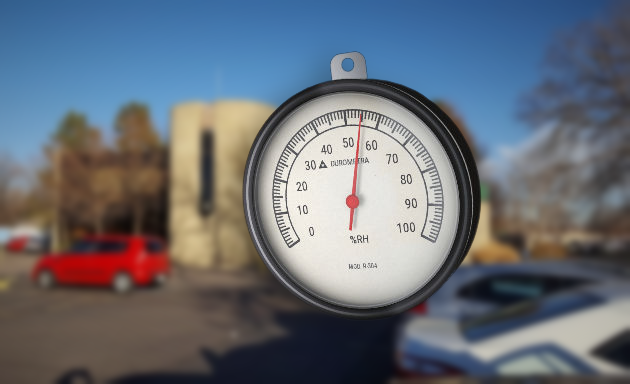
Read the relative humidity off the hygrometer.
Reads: 55 %
